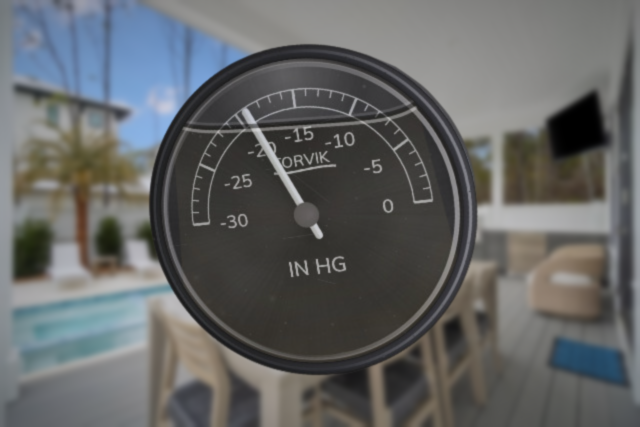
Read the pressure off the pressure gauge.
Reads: -19 inHg
